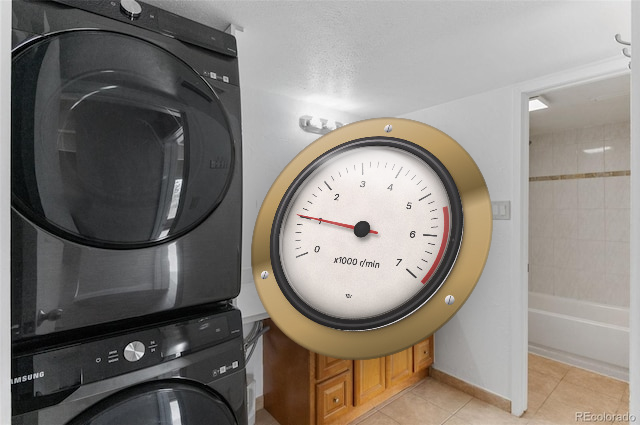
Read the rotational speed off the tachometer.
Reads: 1000 rpm
